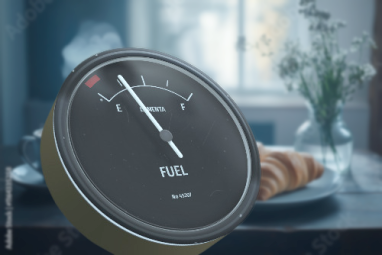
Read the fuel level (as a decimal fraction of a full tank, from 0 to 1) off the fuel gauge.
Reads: 0.25
